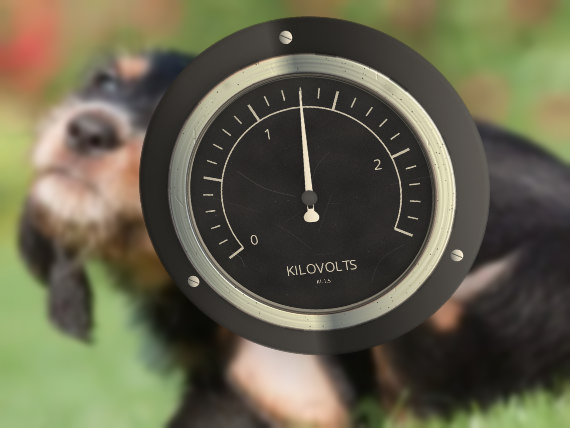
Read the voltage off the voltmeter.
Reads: 1.3 kV
